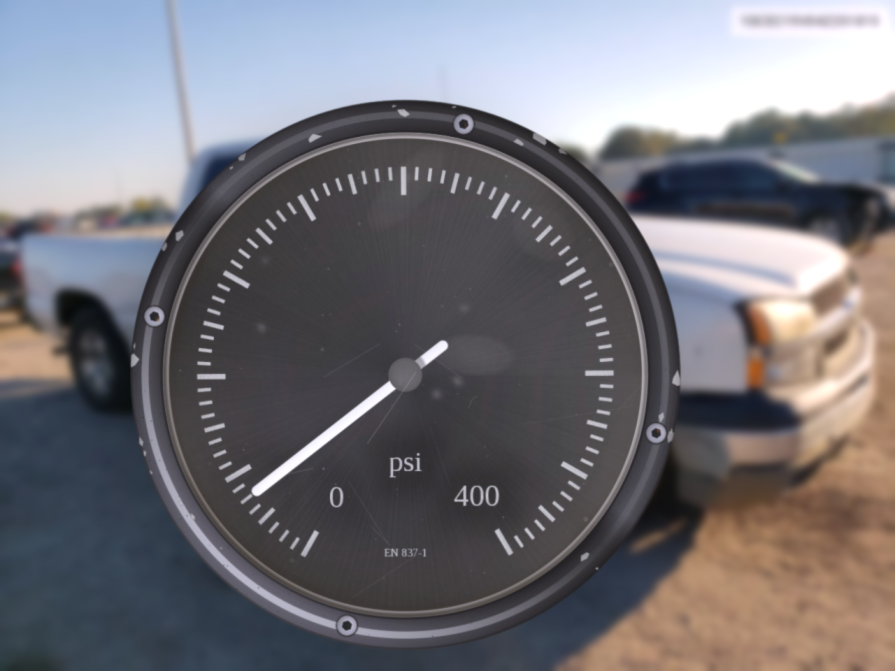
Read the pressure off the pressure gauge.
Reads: 30 psi
